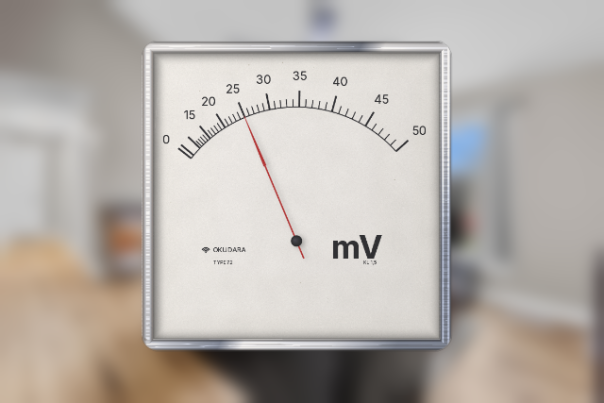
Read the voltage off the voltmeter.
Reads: 25 mV
